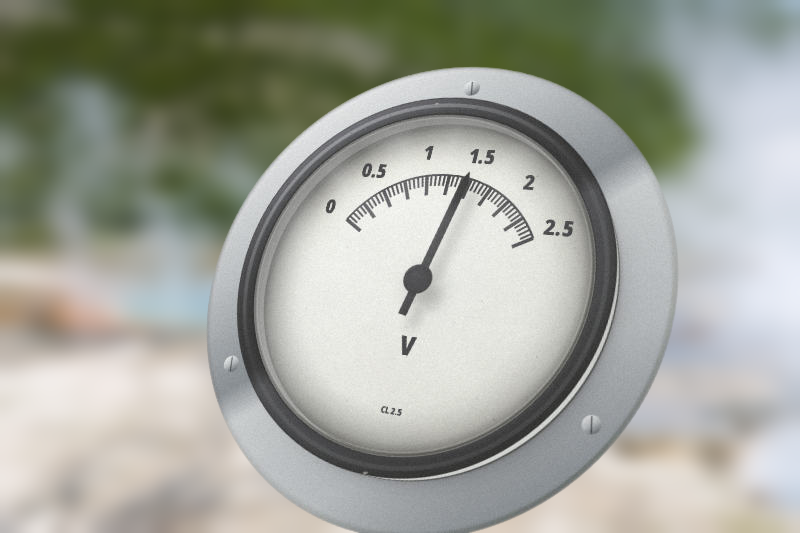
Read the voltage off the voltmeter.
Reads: 1.5 V
